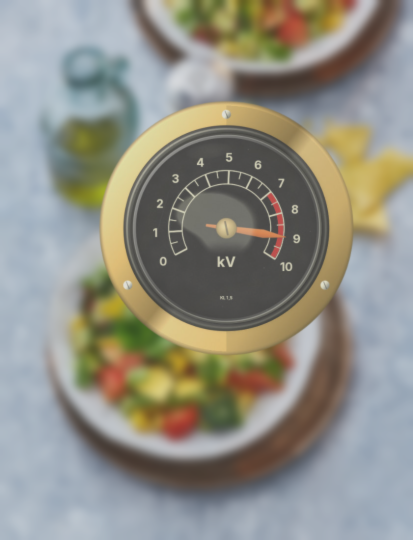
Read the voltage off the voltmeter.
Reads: 9 kV
